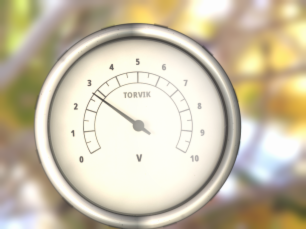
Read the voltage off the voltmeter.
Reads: 2.75 V
